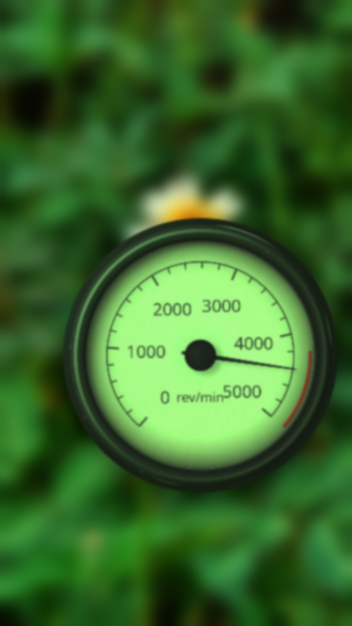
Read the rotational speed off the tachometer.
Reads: 4400 rpm
